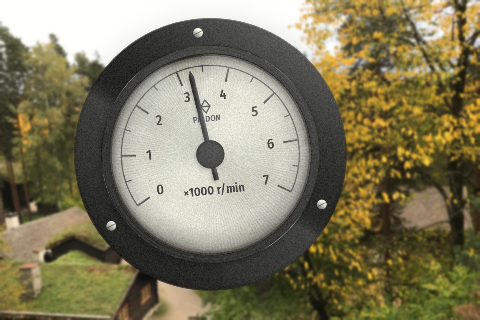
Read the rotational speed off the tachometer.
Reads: 3250 rpm
